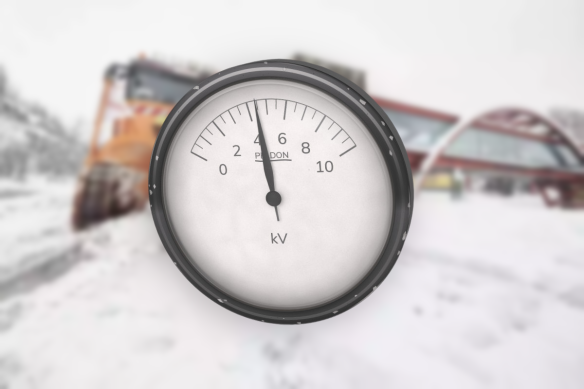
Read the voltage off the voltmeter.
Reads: 4.5 kV
